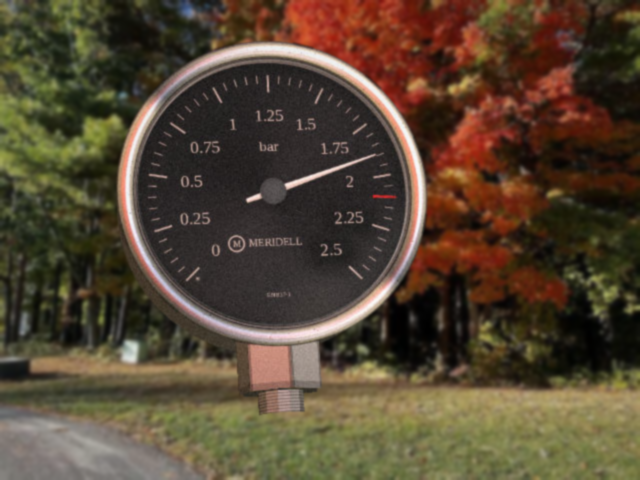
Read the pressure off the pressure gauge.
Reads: 1.9 bar
